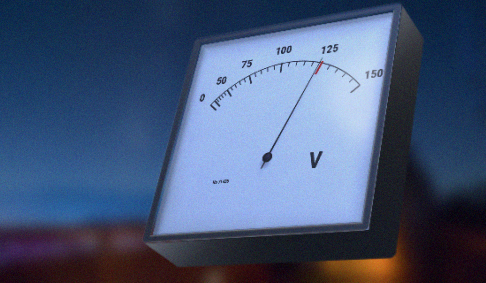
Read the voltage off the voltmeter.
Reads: 125 V
